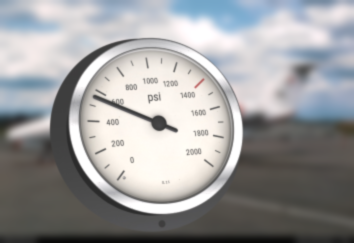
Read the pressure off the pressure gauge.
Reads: 550 psi
